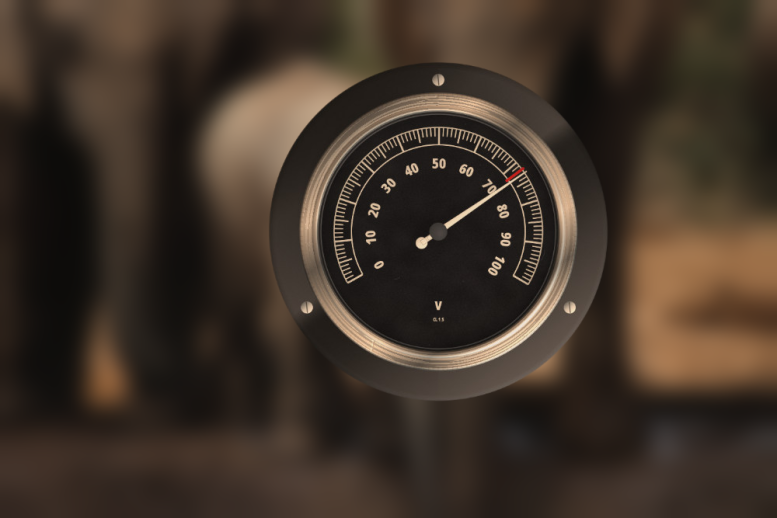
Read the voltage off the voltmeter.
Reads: 73 V
